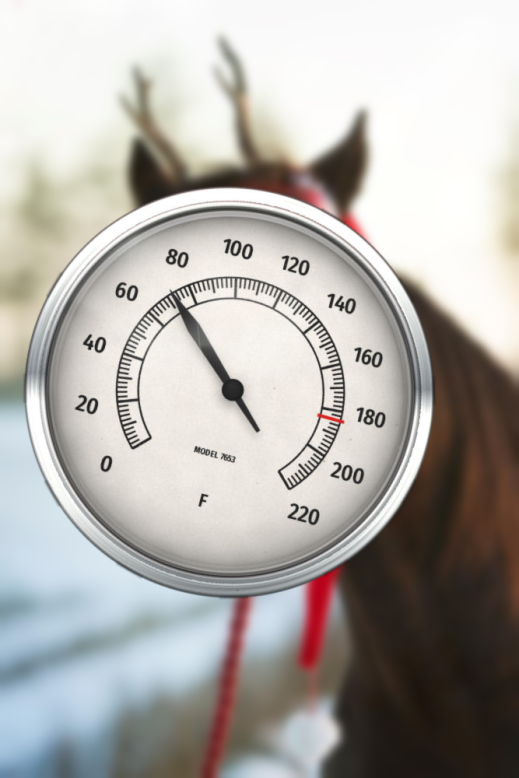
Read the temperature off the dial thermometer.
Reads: 72 °F
